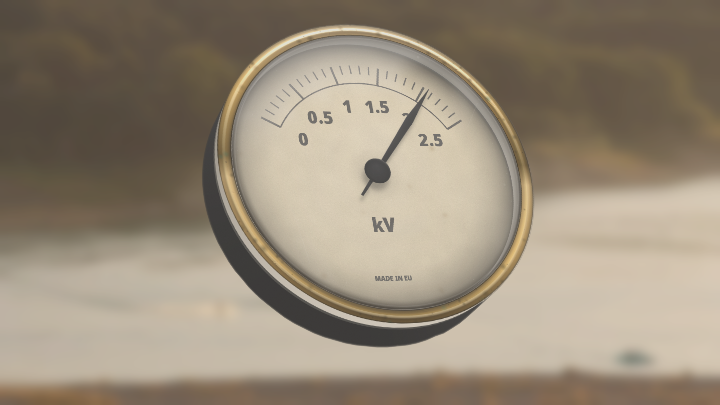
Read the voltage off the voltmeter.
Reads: 2.05 kV
